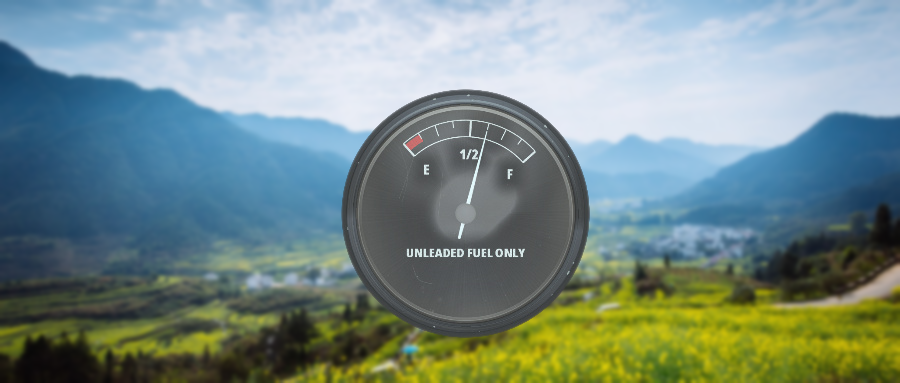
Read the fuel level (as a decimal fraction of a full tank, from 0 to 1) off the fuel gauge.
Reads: 0.625
